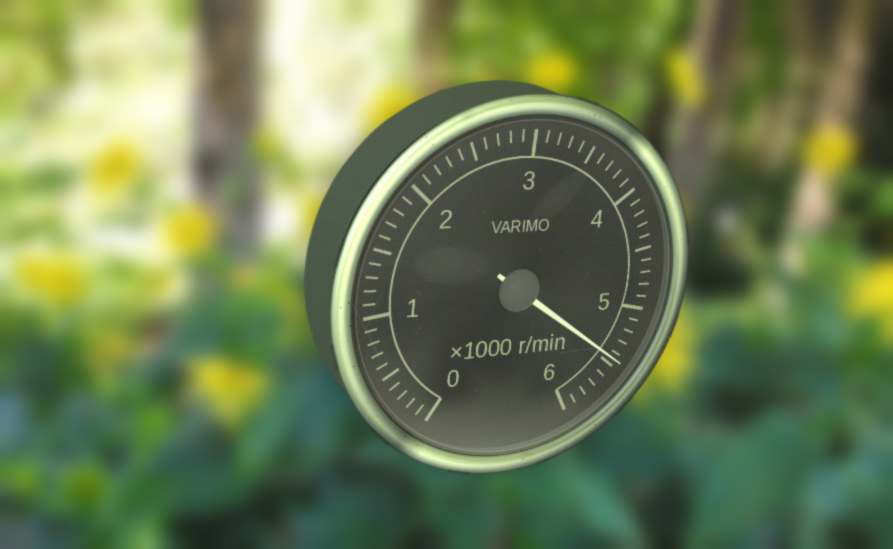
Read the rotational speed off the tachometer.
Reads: 5450 rpm
